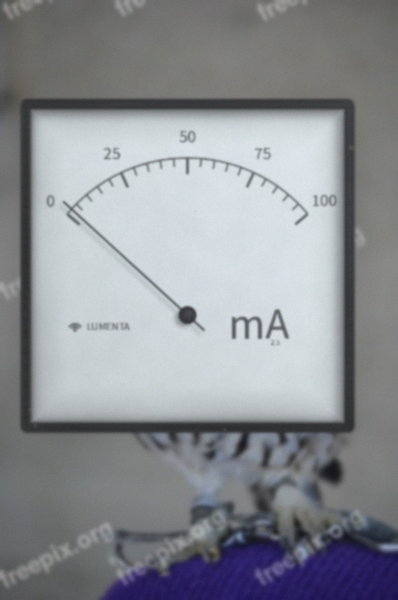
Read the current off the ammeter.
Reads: 2.5 mA
